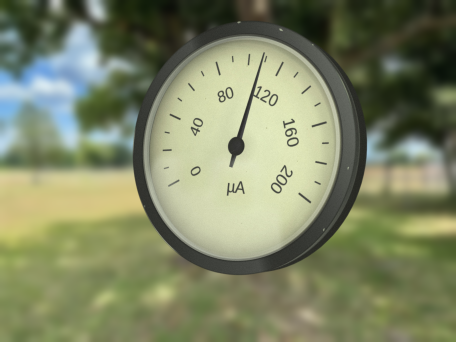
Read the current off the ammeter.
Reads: 110 µA
